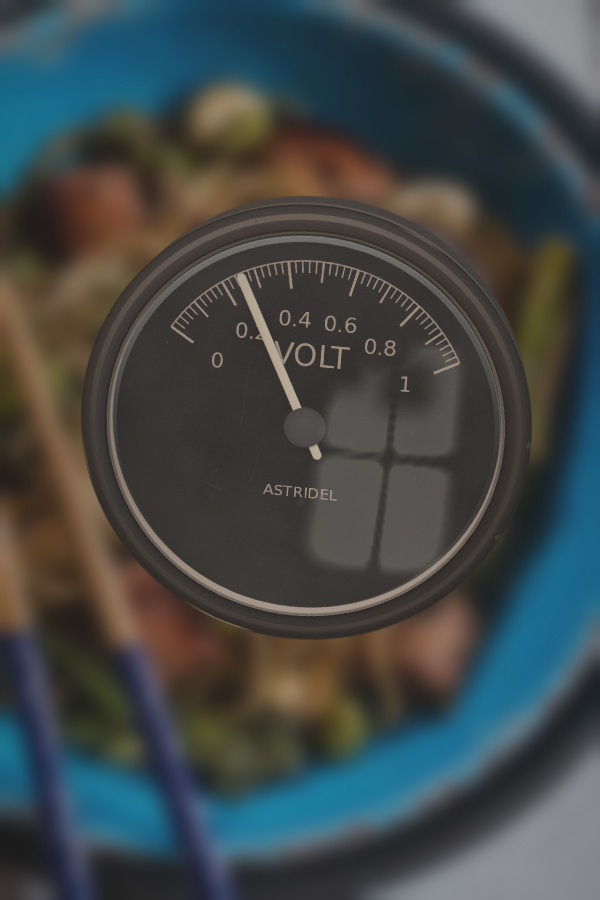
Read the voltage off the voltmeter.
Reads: 0.26 V
